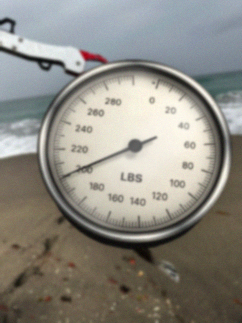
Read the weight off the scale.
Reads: 200 lb
